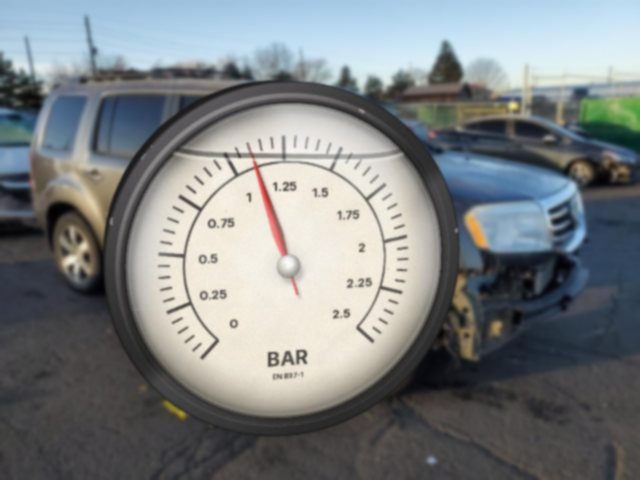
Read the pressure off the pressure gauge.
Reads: 1.1 bar
